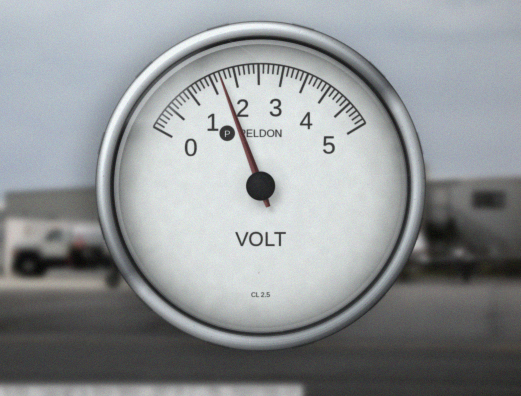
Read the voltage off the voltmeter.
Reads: 1.7 V
